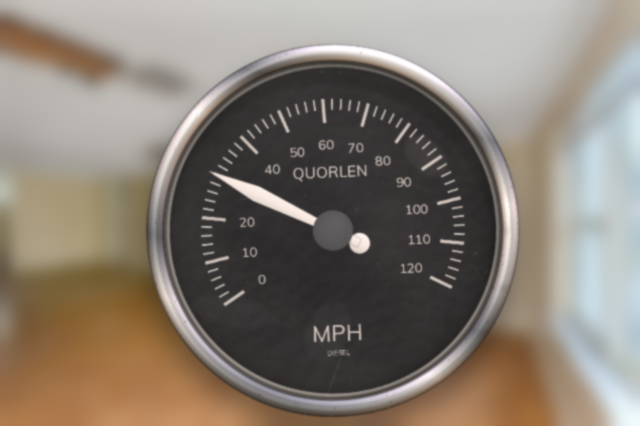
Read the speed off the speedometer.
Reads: 30 mph
